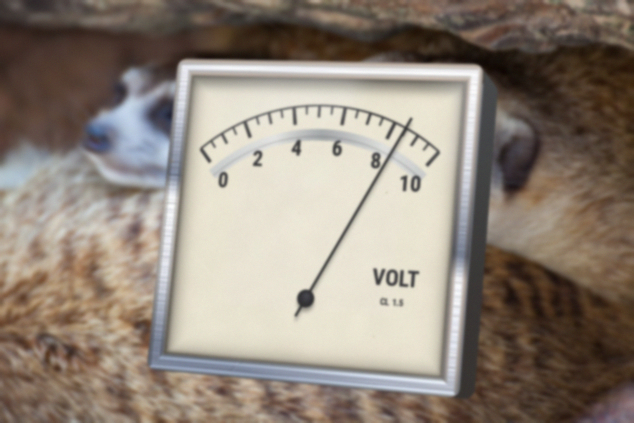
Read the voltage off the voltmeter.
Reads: 8.5 V
